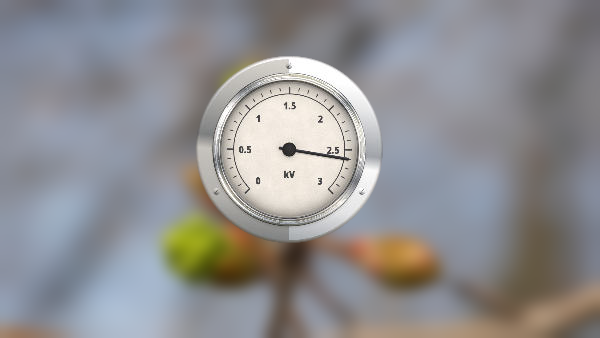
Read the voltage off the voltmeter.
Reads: 2.6 kV
